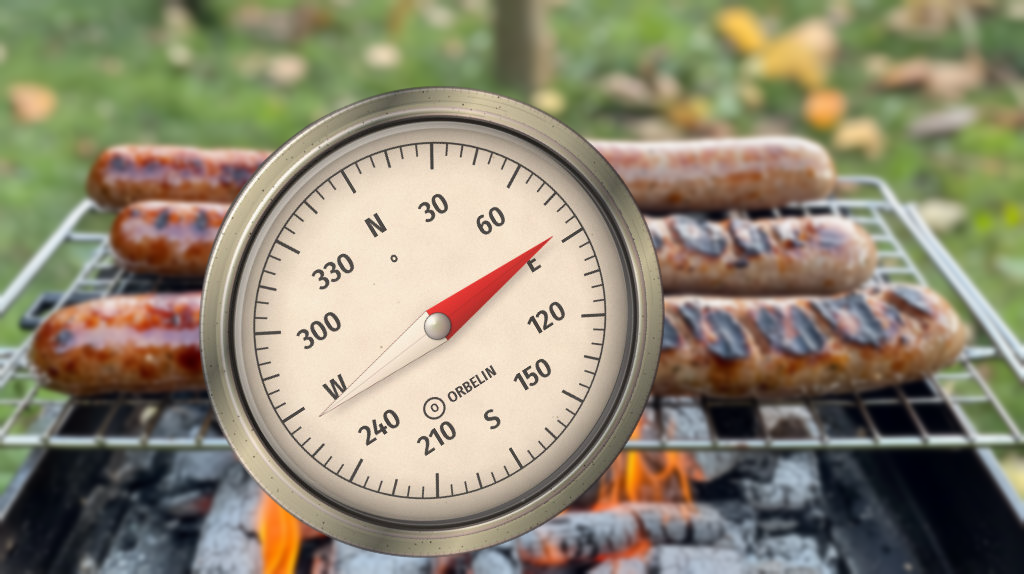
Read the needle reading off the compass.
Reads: 85 °
